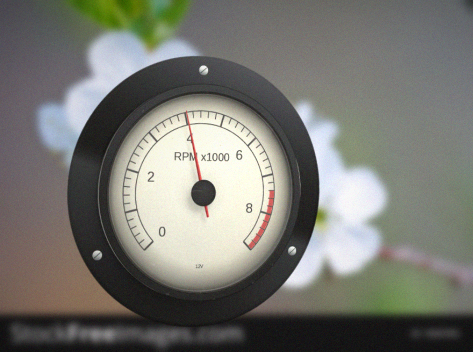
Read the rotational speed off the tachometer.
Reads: 4000 rpm
